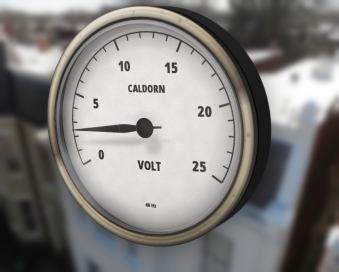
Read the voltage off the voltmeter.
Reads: 2.5 V
